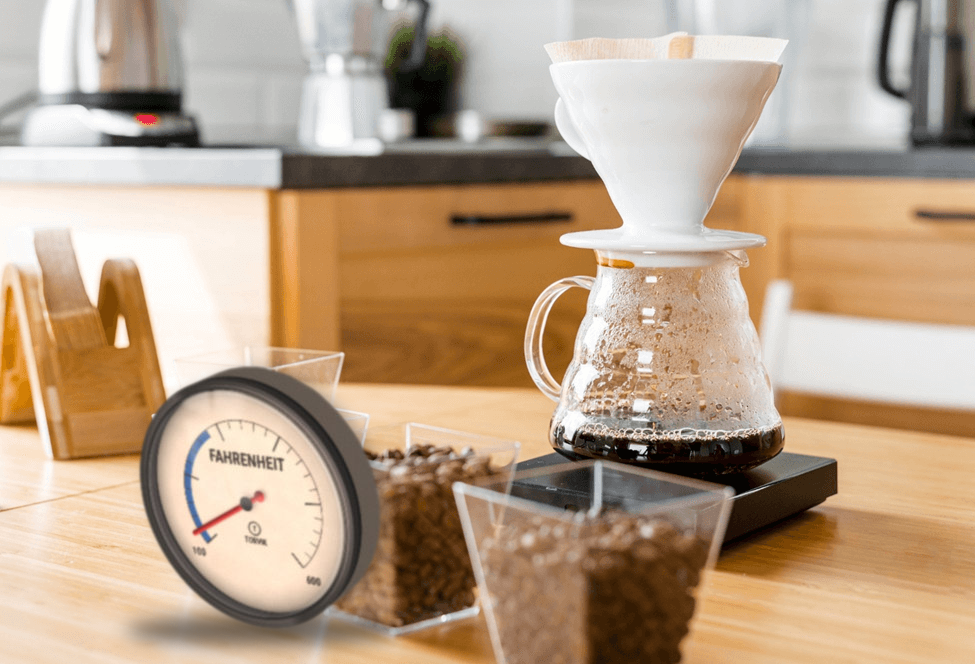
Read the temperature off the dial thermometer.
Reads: 120 °F
